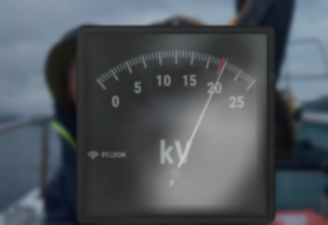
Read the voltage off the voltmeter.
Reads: 20 kV
